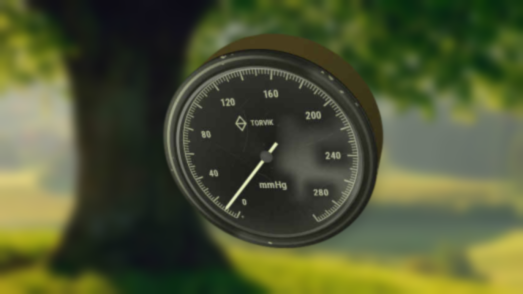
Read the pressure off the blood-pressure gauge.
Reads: 10 mmHg
